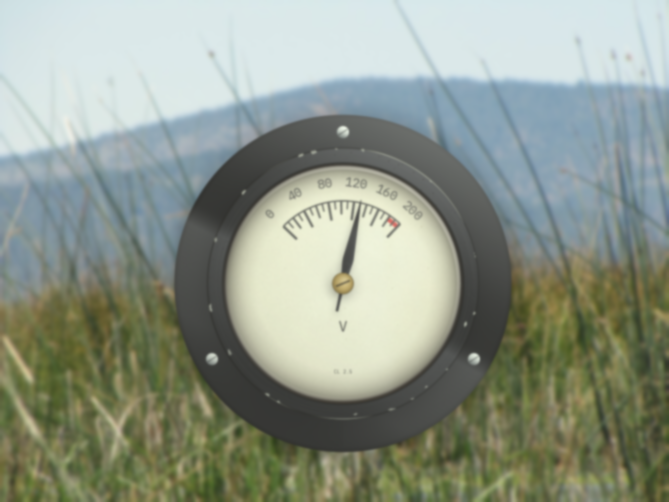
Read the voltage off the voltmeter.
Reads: 130 V
